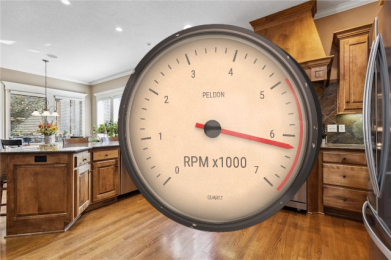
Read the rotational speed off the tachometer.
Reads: 6200 rpm
